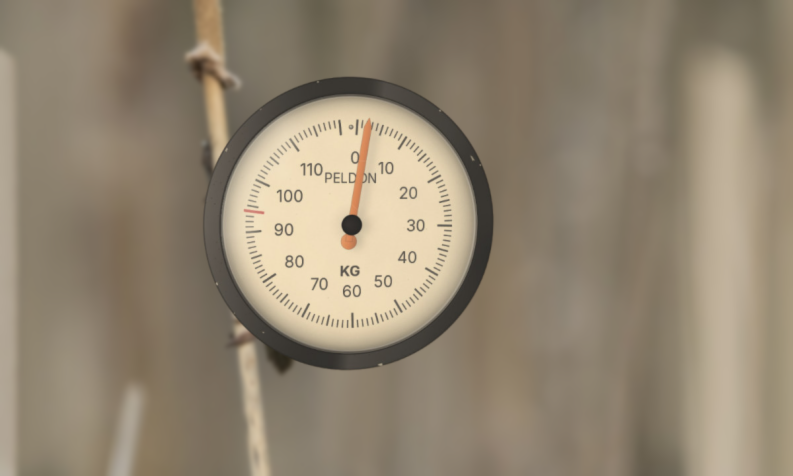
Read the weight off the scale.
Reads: 2 kg
